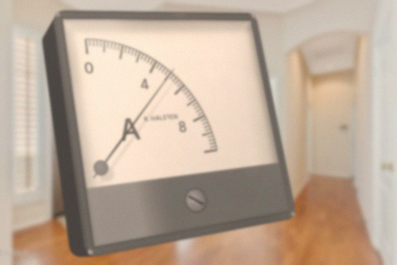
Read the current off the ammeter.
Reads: 5 A
